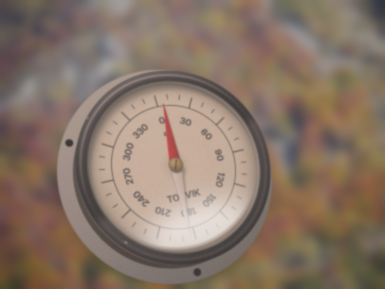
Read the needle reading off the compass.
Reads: 5 °
